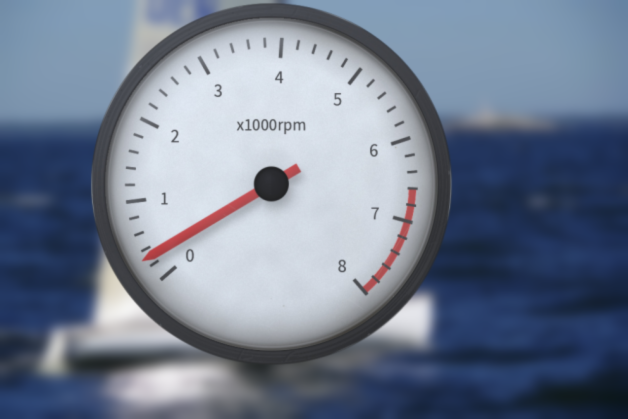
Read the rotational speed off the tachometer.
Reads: 300 rpm
